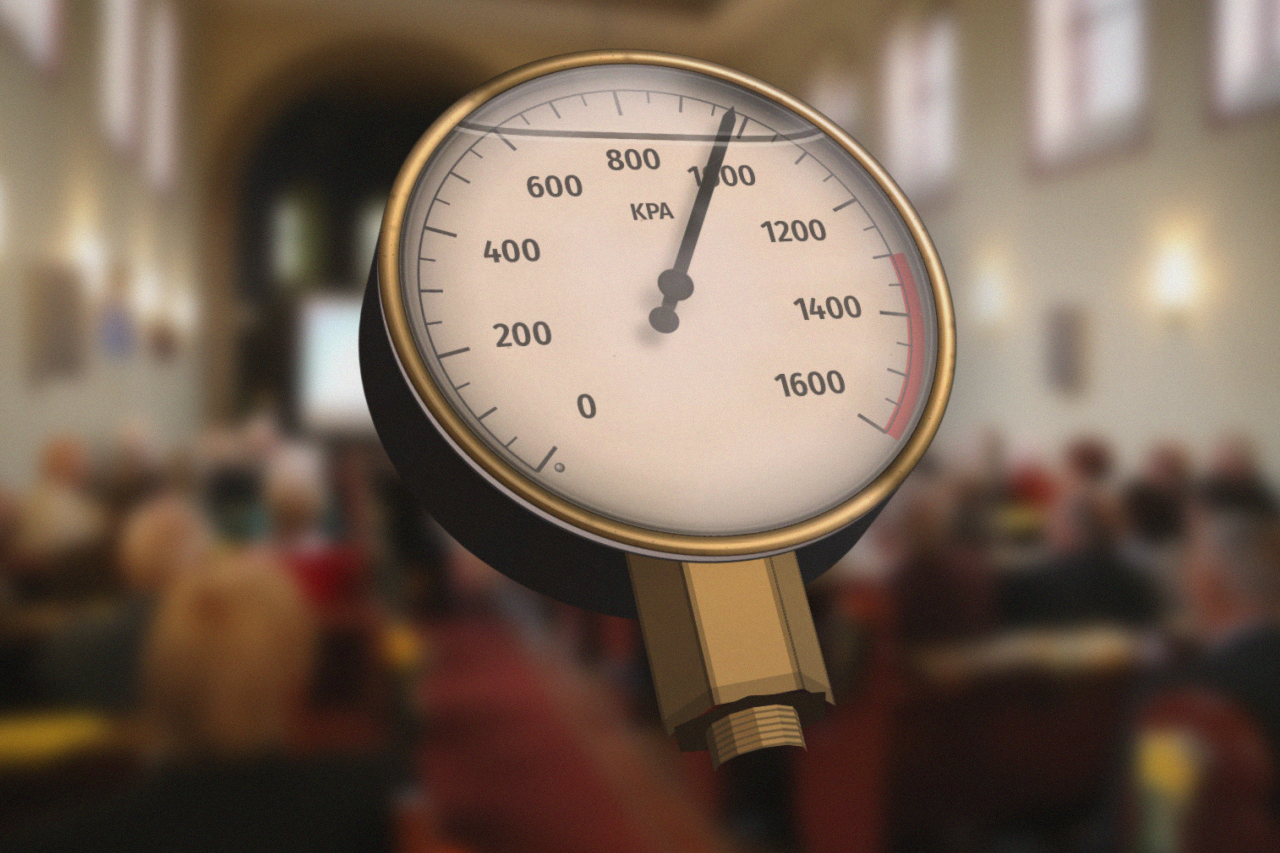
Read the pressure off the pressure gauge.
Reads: 975 kPa
